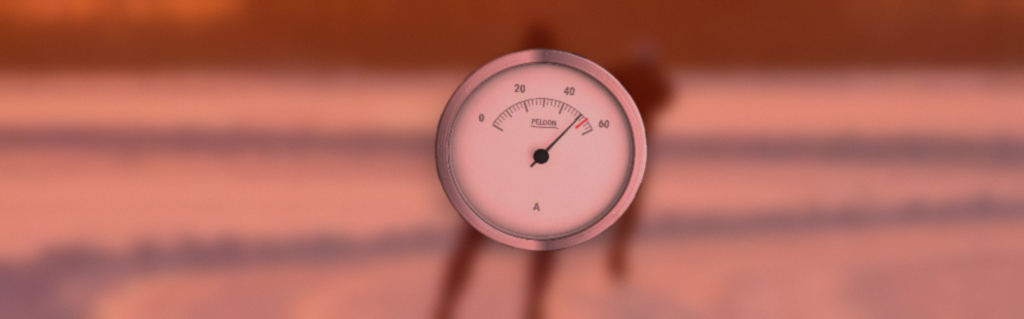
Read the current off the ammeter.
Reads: 50 A
